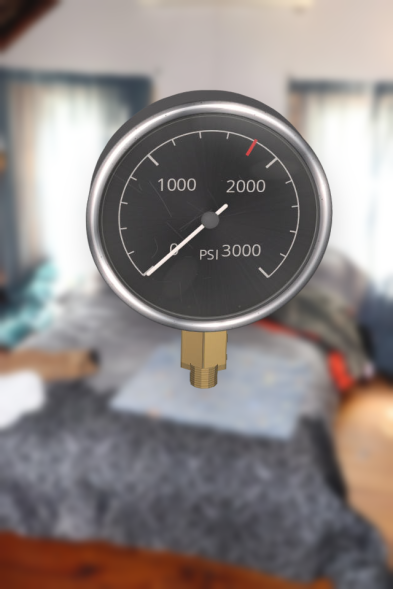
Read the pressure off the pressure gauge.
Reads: 0 psi
